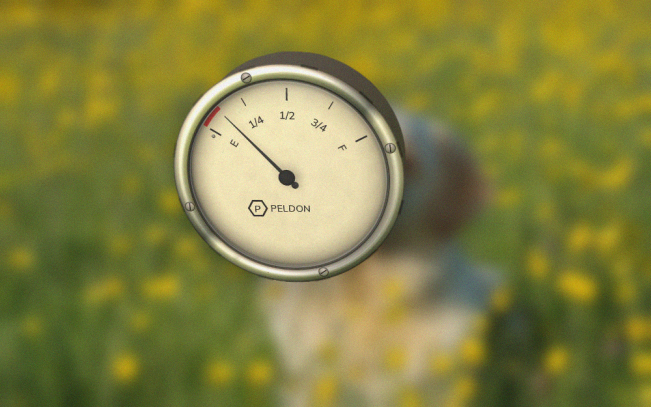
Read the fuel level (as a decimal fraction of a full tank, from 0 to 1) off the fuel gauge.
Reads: 0.125
